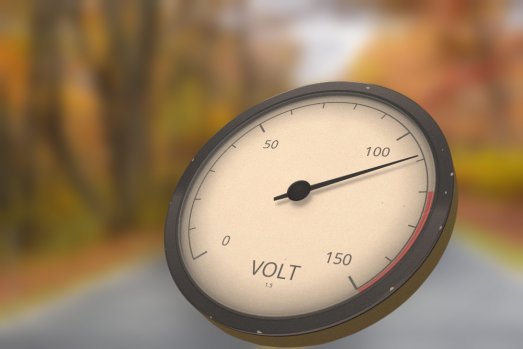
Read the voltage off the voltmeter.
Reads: 110 V
